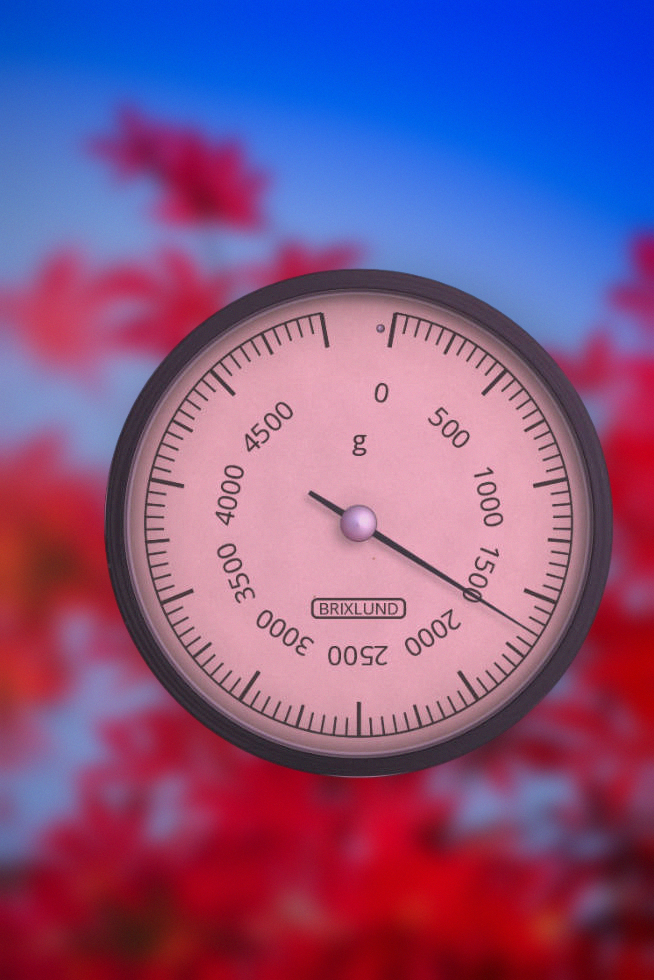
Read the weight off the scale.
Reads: 1650 g
